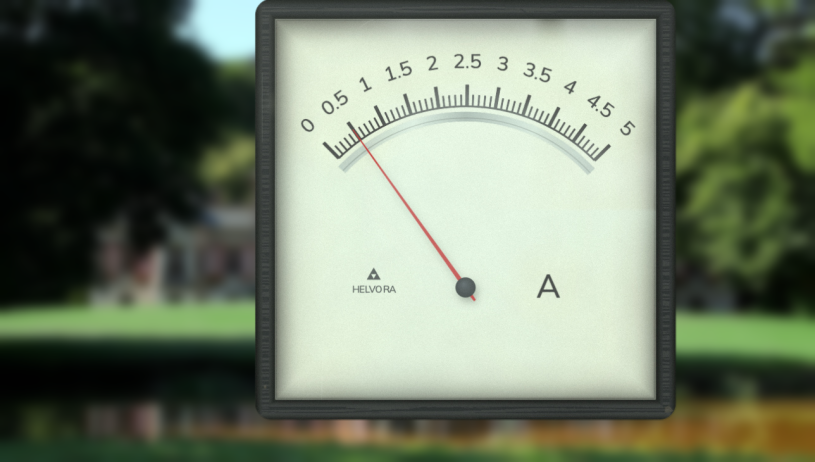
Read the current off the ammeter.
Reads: 0.5 A
